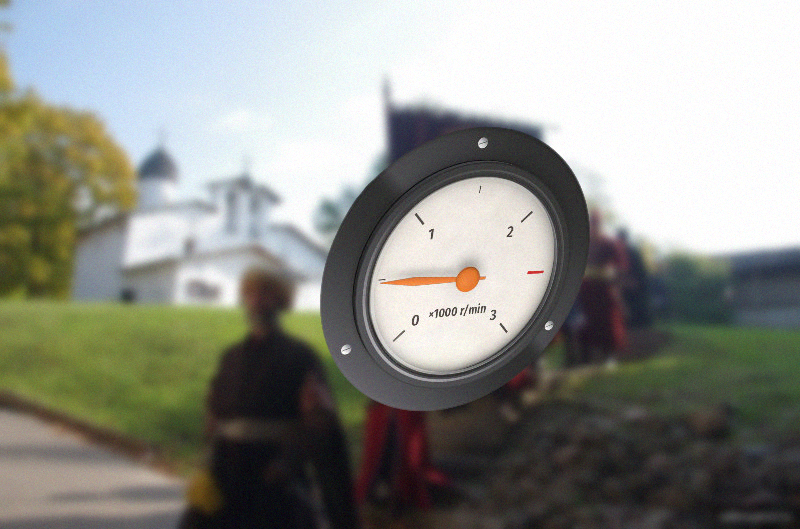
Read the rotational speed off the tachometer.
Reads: 500 rpm
